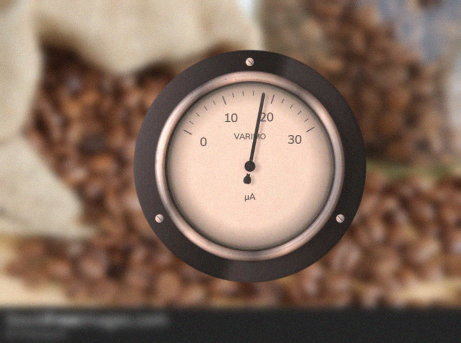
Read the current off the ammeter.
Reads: 18 µA
